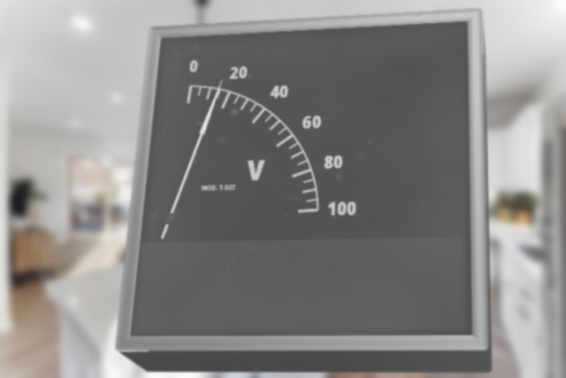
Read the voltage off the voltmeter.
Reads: 15 V
